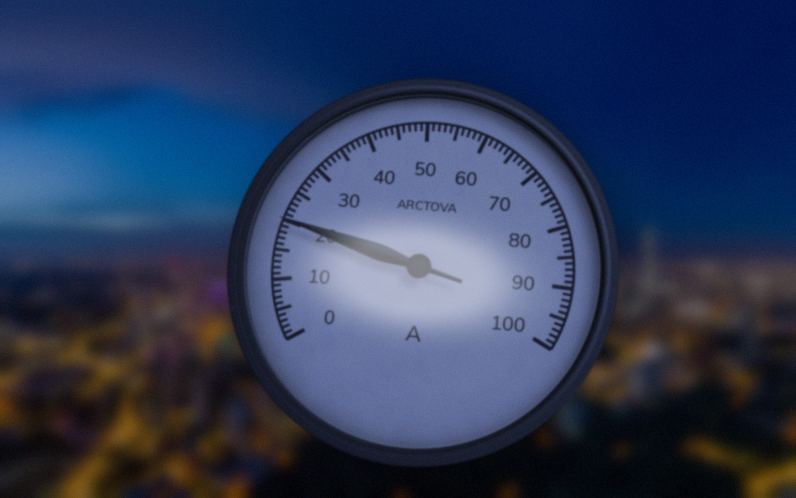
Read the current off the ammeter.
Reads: 20 A
